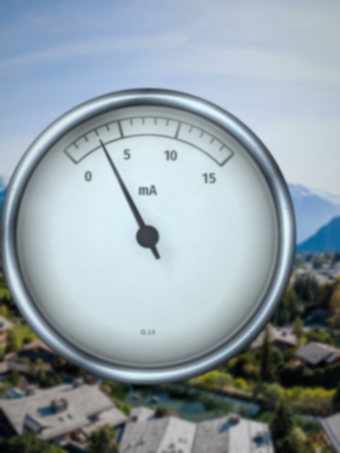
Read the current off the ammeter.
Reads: 3 mA
